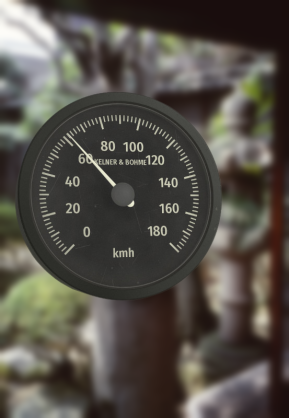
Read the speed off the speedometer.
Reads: 62 km/h
